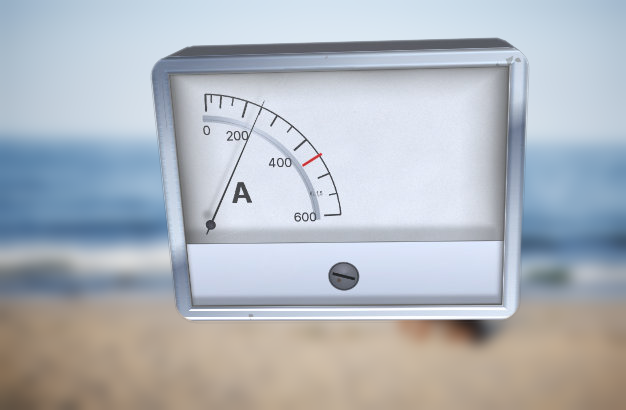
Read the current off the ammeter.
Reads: 250 A
